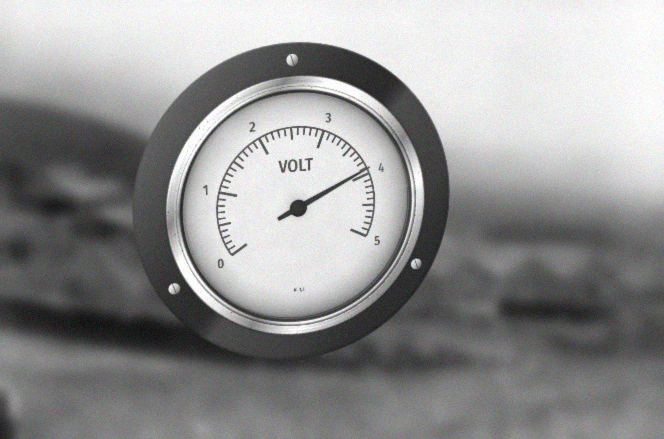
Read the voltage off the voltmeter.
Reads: 3.9 V
